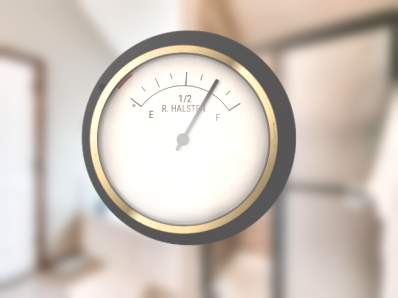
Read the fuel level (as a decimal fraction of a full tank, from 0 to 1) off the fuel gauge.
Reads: 0.75
